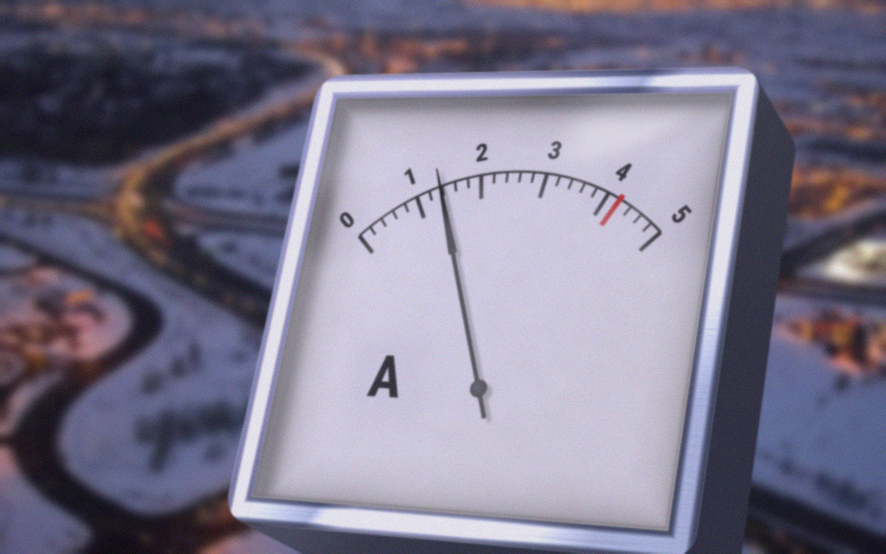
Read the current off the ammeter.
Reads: 1.4 A
